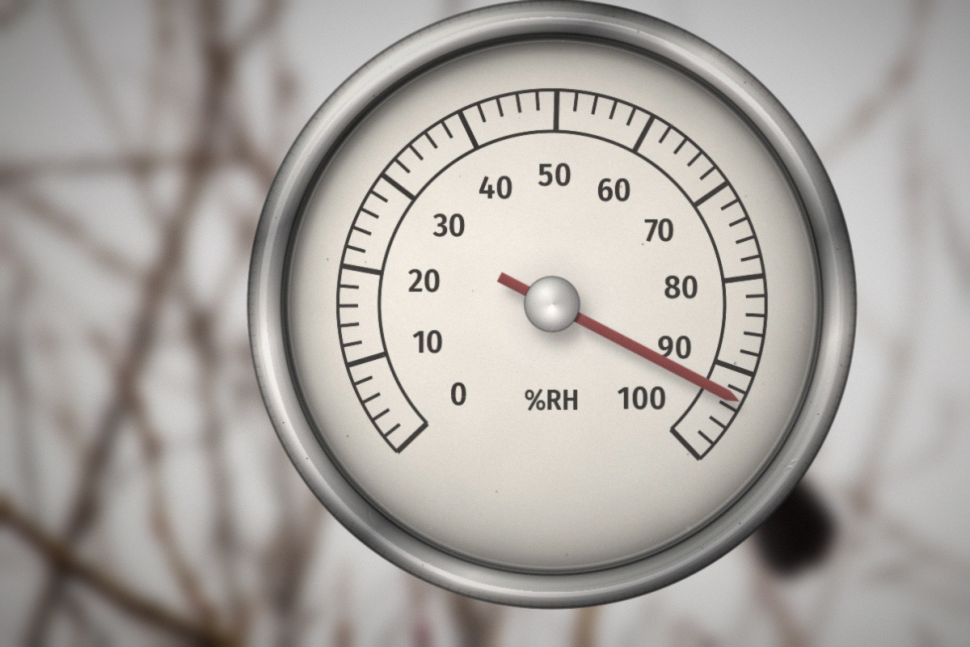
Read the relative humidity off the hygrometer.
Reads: 93 %
